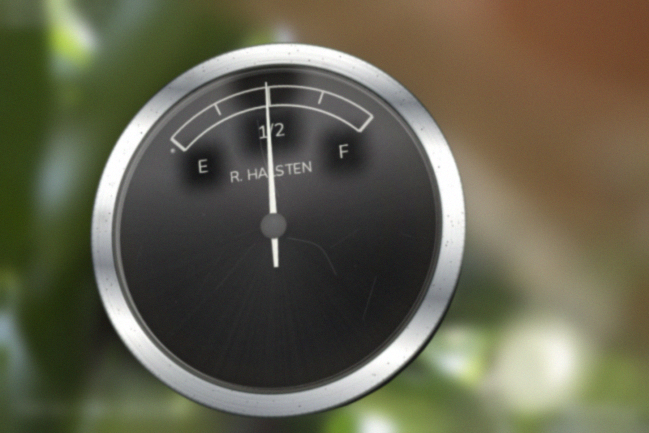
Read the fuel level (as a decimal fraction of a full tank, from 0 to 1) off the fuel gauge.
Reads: 0.5
